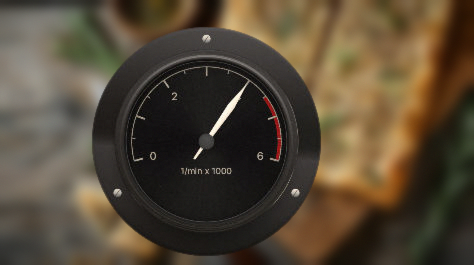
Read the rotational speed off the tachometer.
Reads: 4000 rpm
